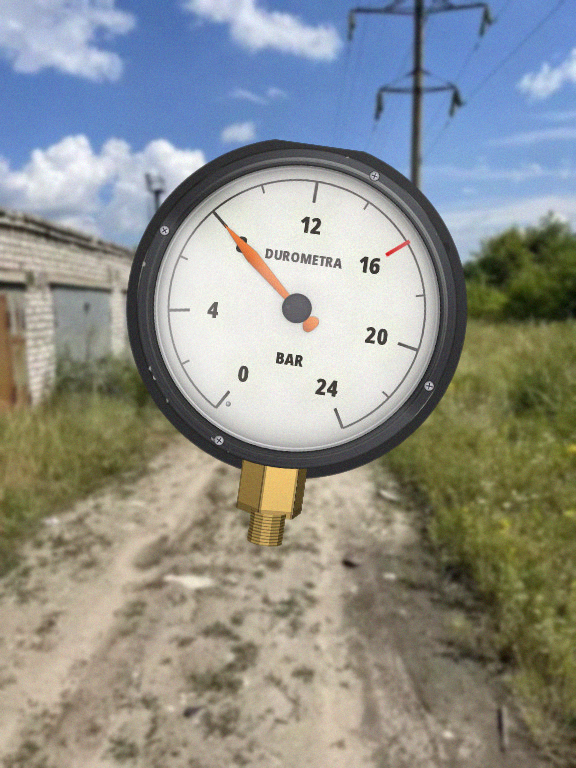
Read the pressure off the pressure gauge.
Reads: 8 bar
